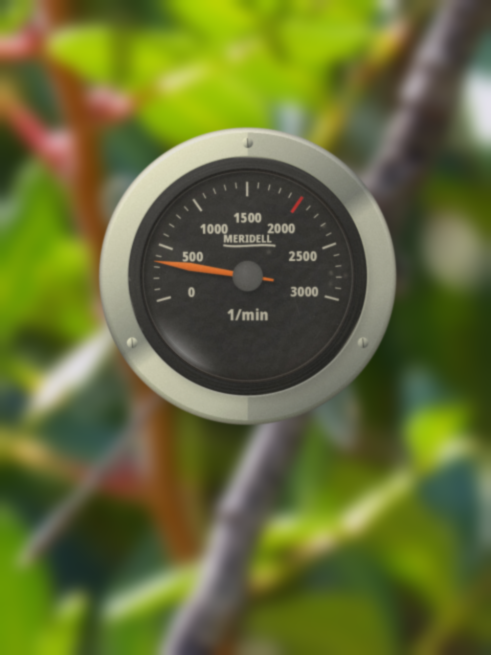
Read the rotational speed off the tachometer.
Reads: 350 rpm
